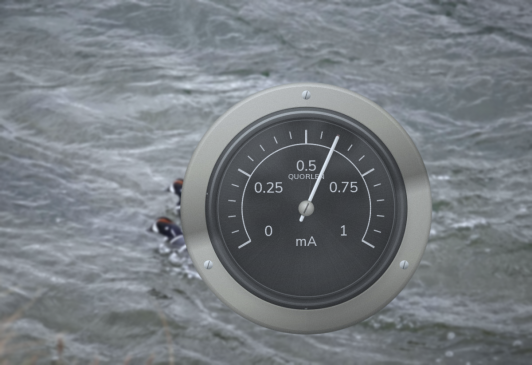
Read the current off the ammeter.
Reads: 0.6 mA
